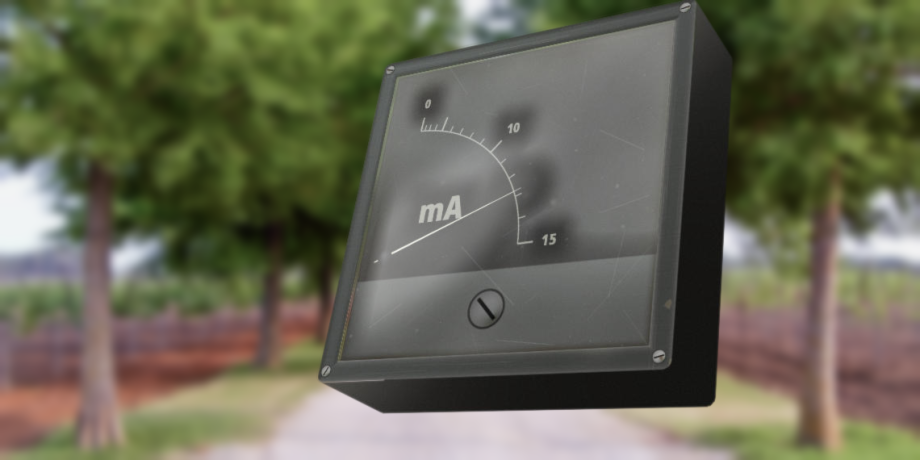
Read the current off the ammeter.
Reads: 13 mA
